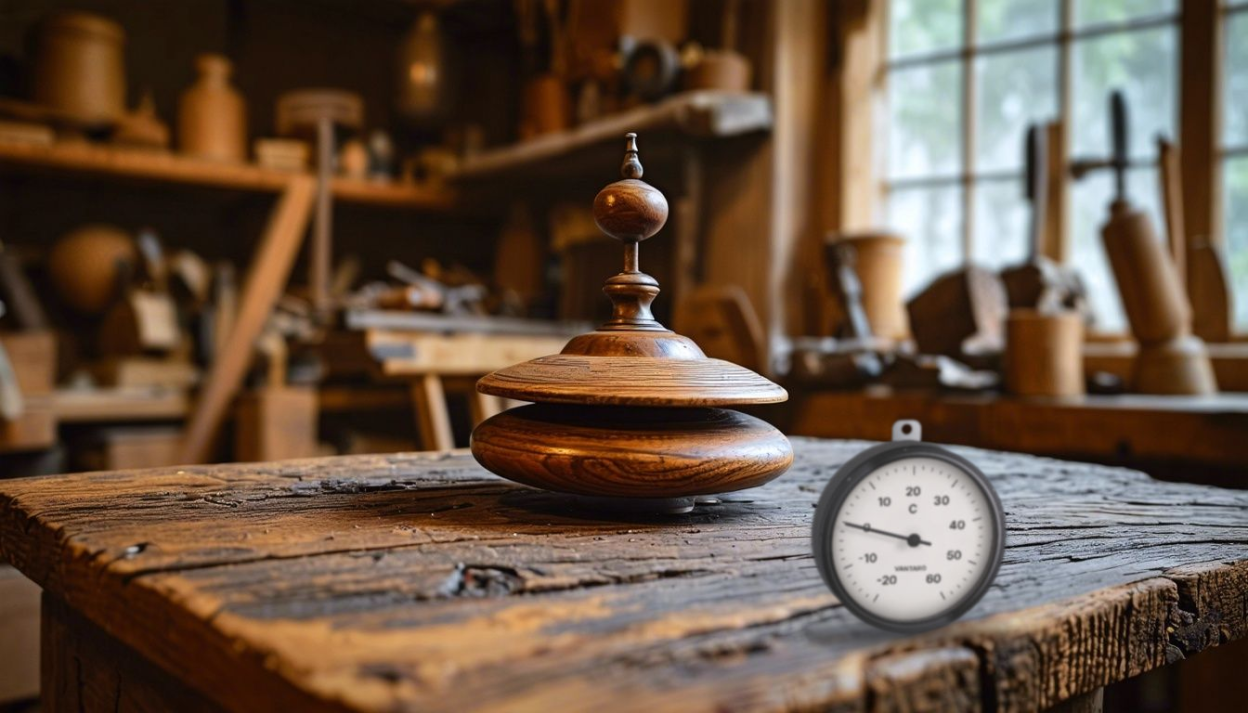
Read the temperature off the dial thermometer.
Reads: 0 °C
